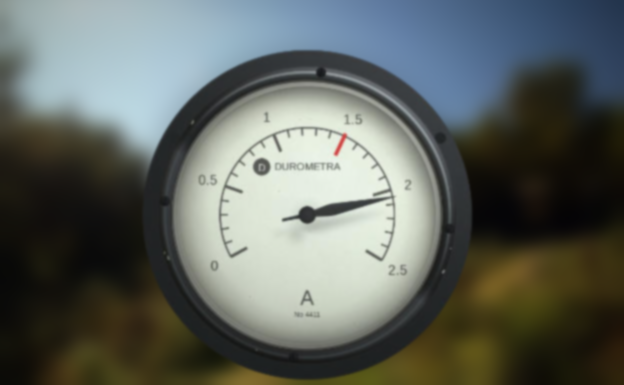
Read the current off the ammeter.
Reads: 2.05 A
